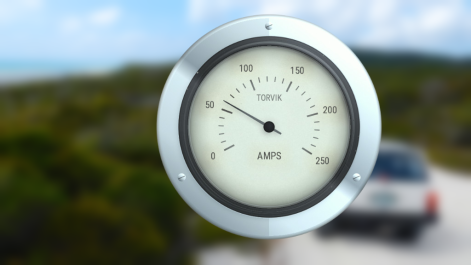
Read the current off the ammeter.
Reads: 60 A
